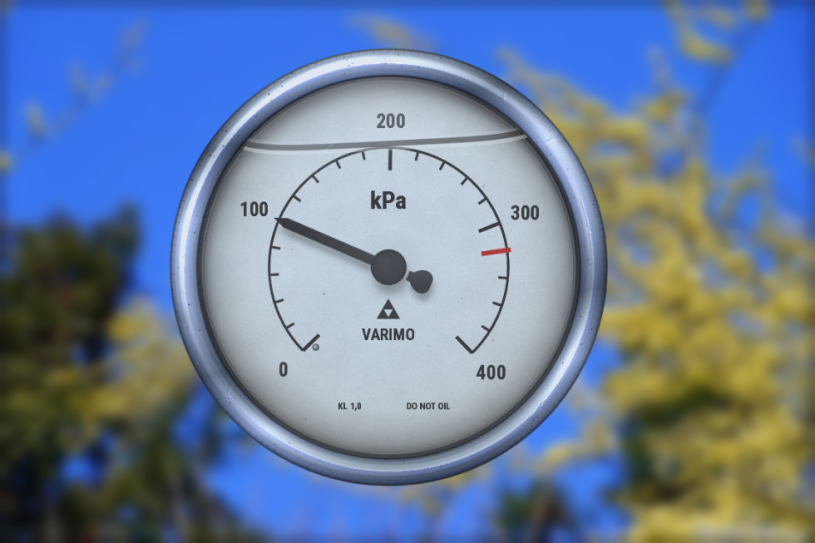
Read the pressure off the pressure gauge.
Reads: 100 kPa
